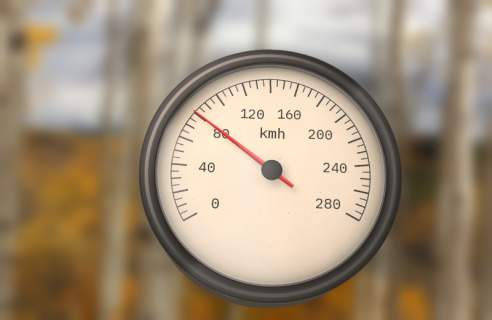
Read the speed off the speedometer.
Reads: 80 km/h
